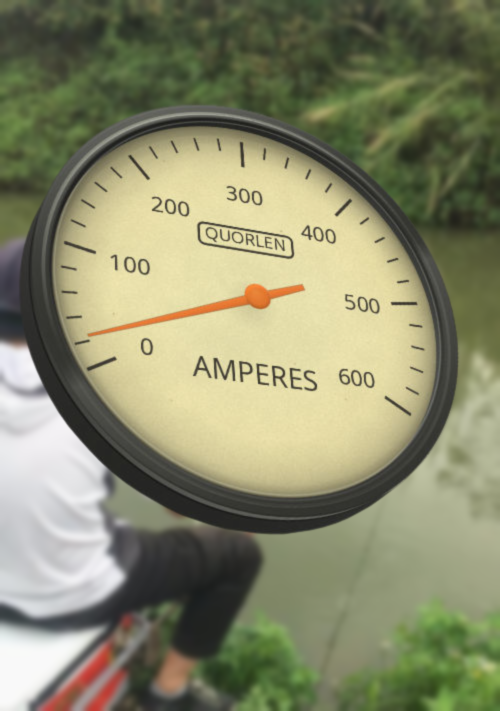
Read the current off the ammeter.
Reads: 20 A
